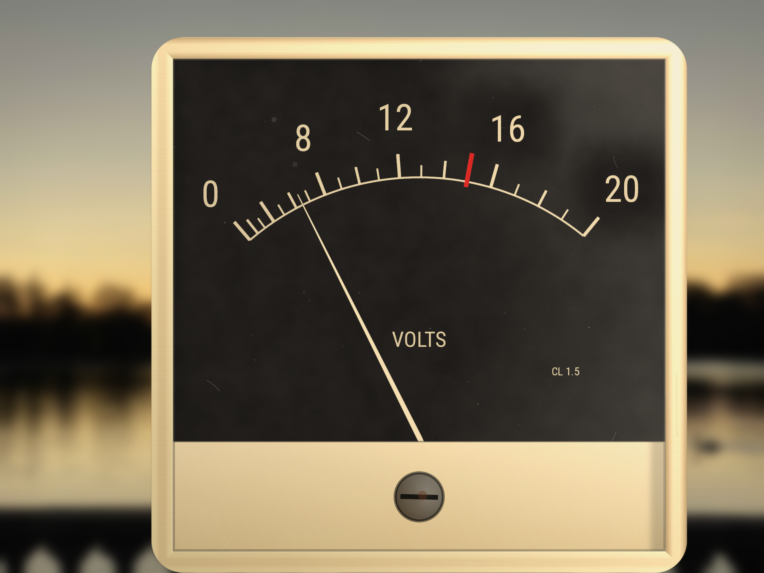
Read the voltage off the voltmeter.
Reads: 6.5 V
